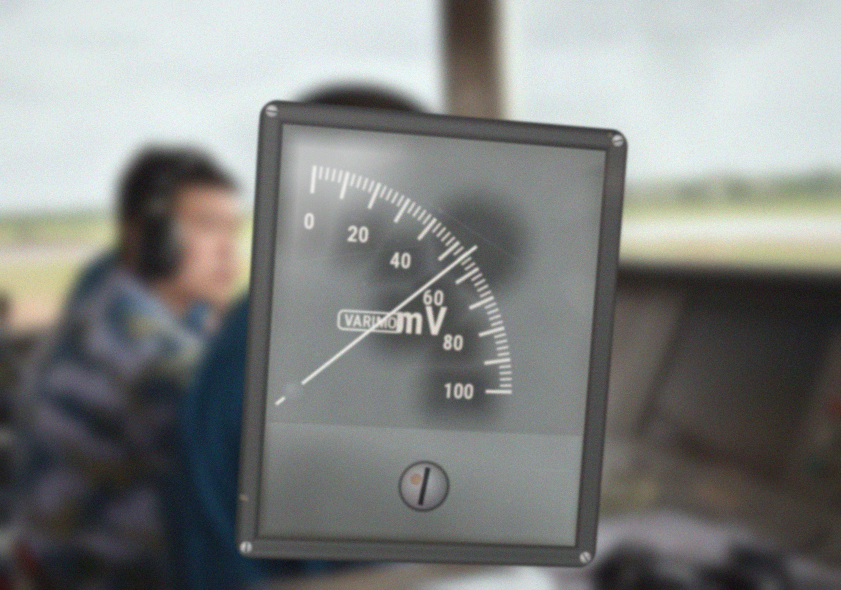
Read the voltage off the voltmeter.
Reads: 54 mV
